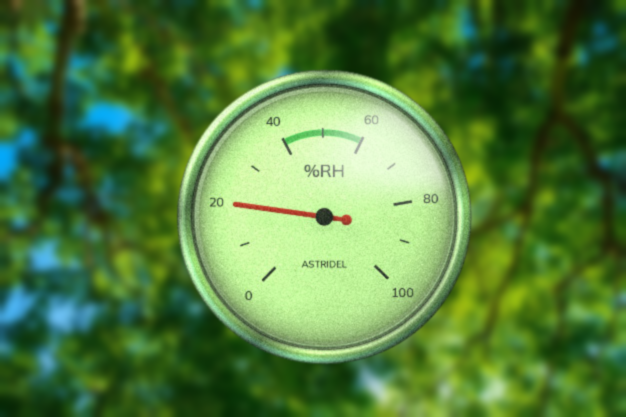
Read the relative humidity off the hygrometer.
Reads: 20 %
